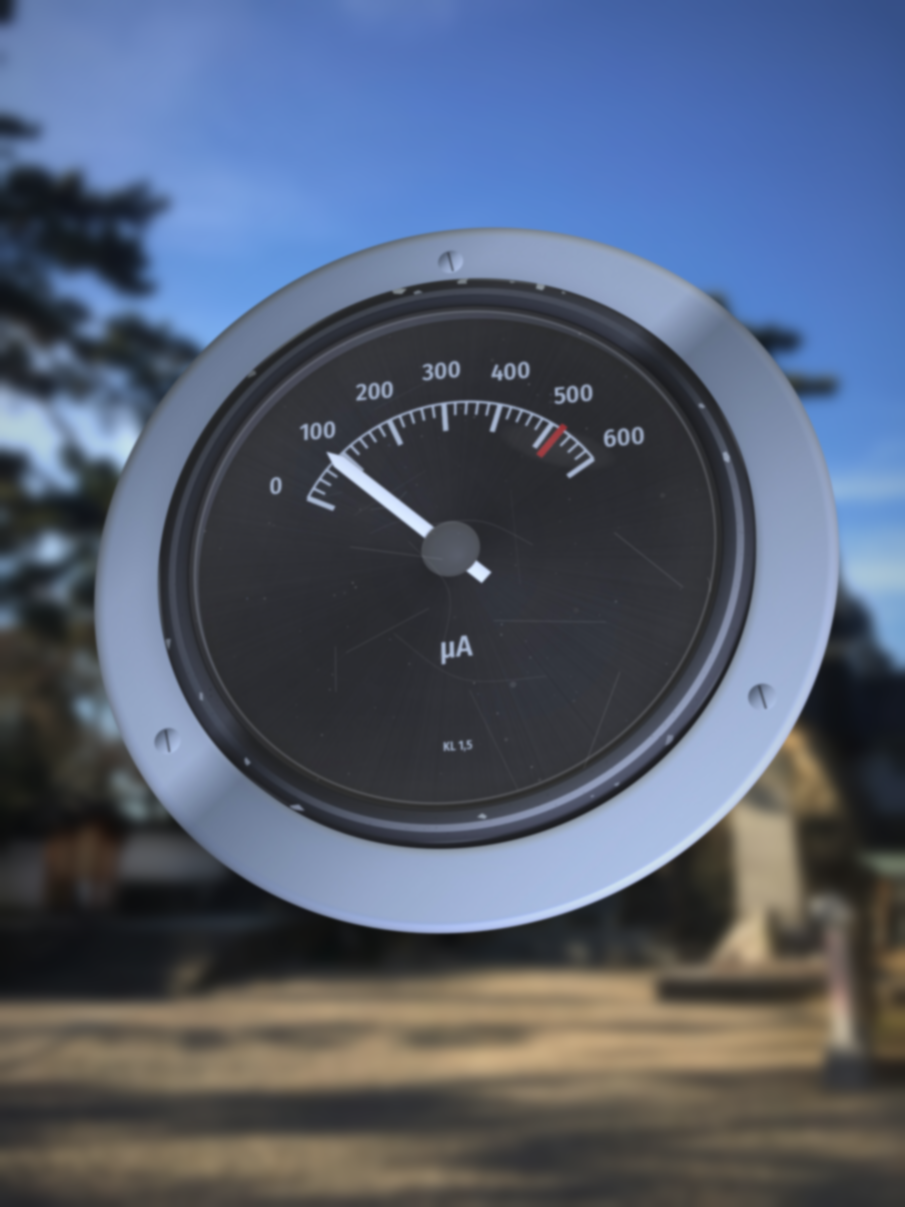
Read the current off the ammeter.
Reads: 80 µA
